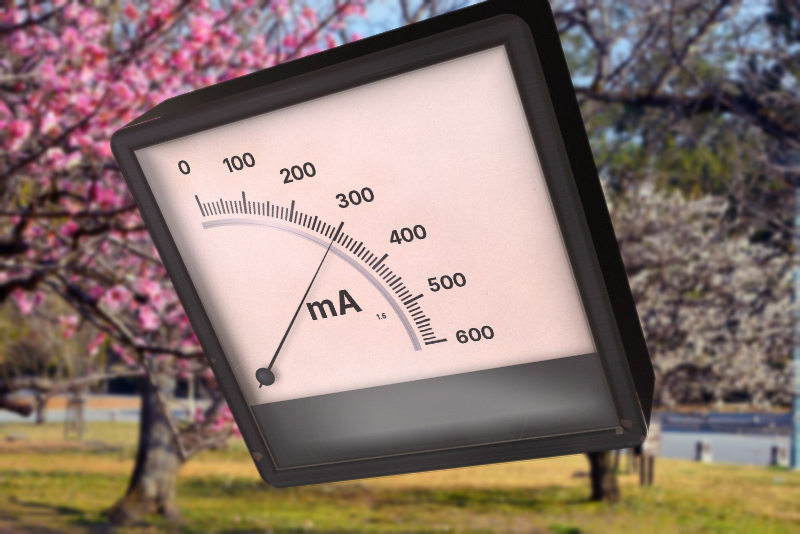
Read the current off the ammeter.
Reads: 300 mA
